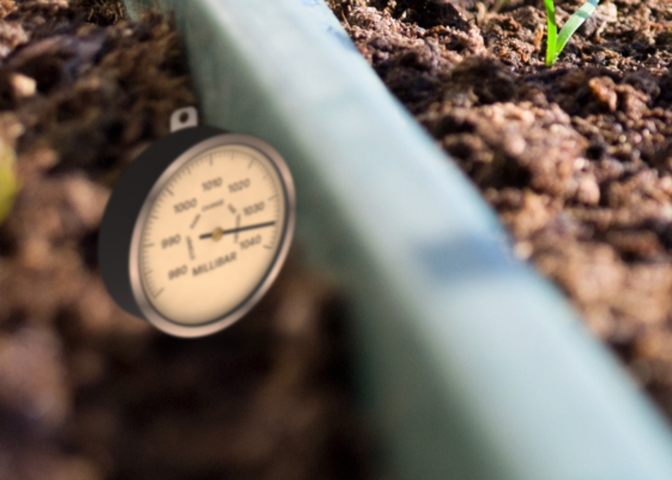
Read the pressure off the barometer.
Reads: 1035 mbar
